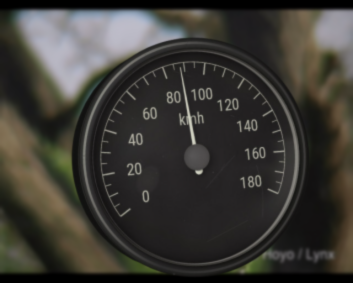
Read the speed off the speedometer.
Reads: 87.5 km/h
